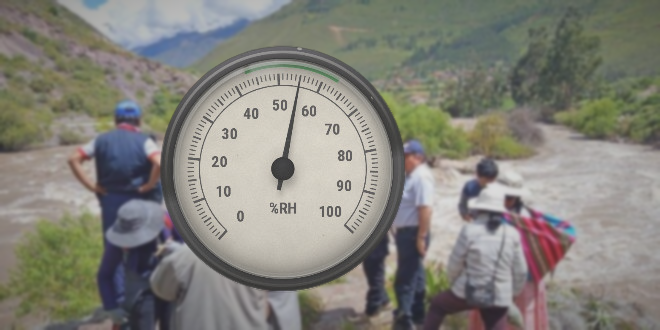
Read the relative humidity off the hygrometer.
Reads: 55 %
